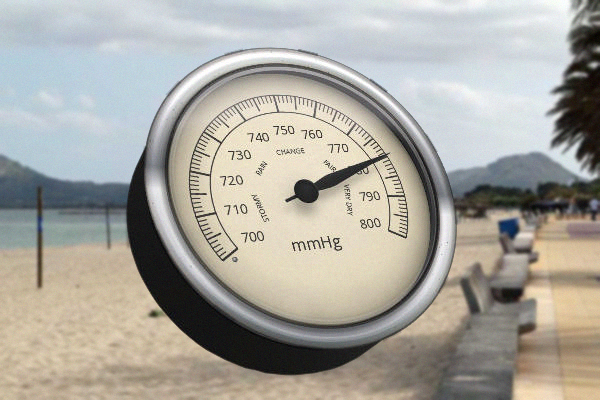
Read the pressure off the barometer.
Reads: 780 mmHg
